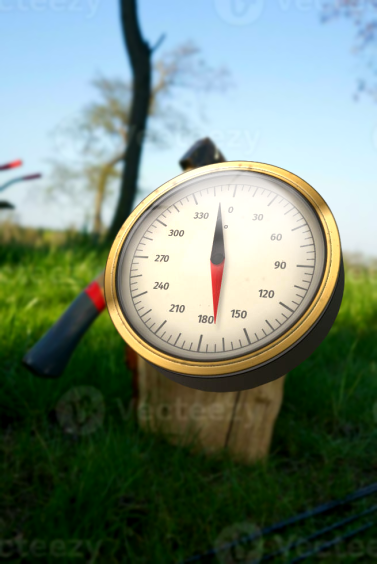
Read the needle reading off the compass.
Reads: 170 °
